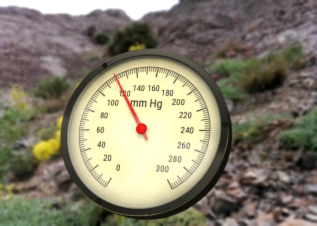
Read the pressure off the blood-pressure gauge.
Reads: 120 mmHg
